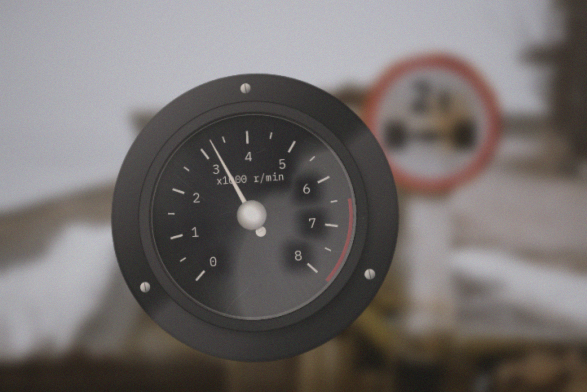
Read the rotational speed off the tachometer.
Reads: 3250 rpm
